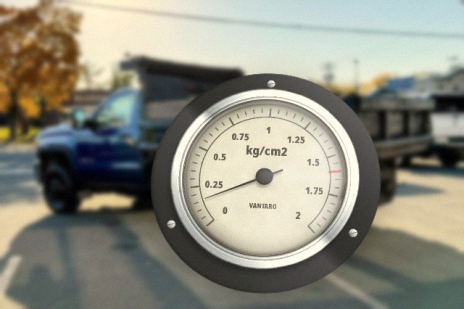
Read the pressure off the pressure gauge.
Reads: 0.15 kg/cm²
